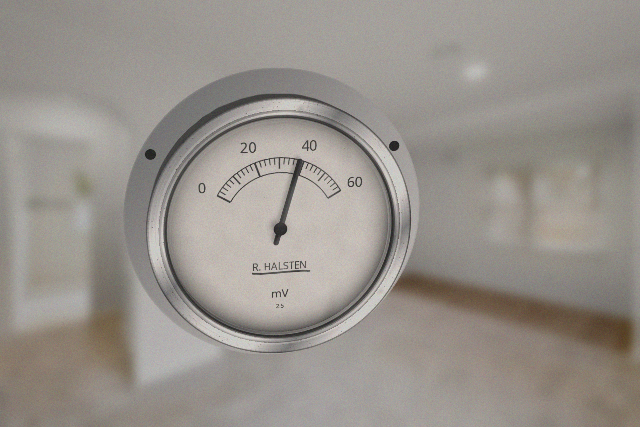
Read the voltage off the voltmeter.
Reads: 38 mV
